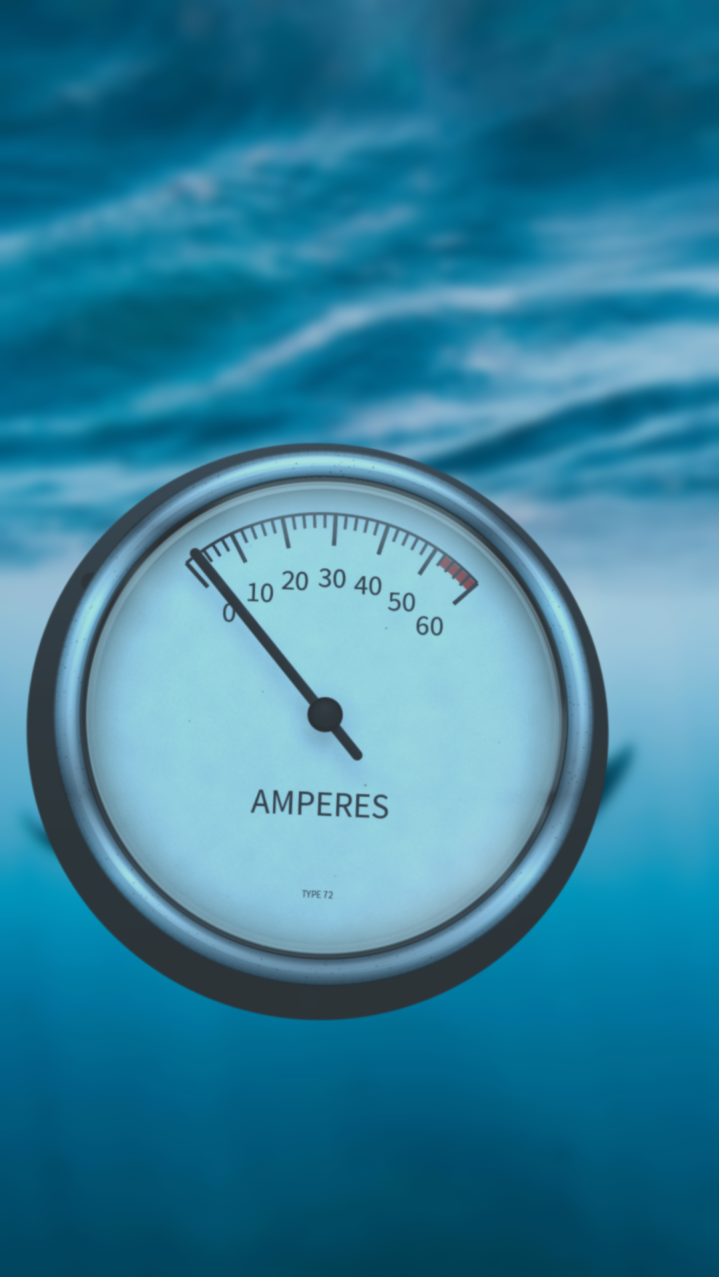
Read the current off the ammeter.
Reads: 2 A
